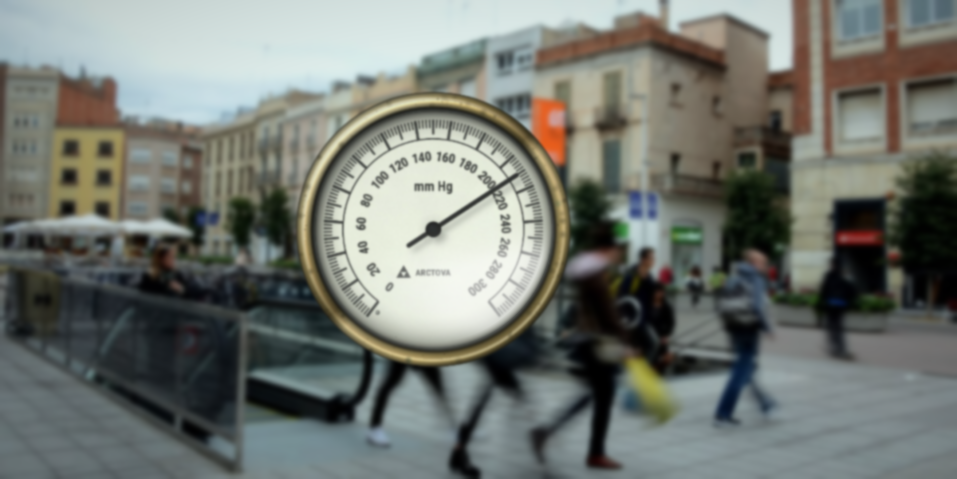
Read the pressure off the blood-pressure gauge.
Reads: 210 mmHg
